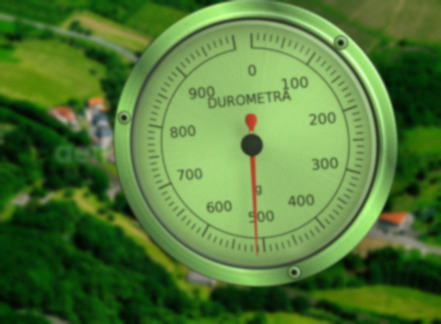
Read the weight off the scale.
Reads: 510 g
